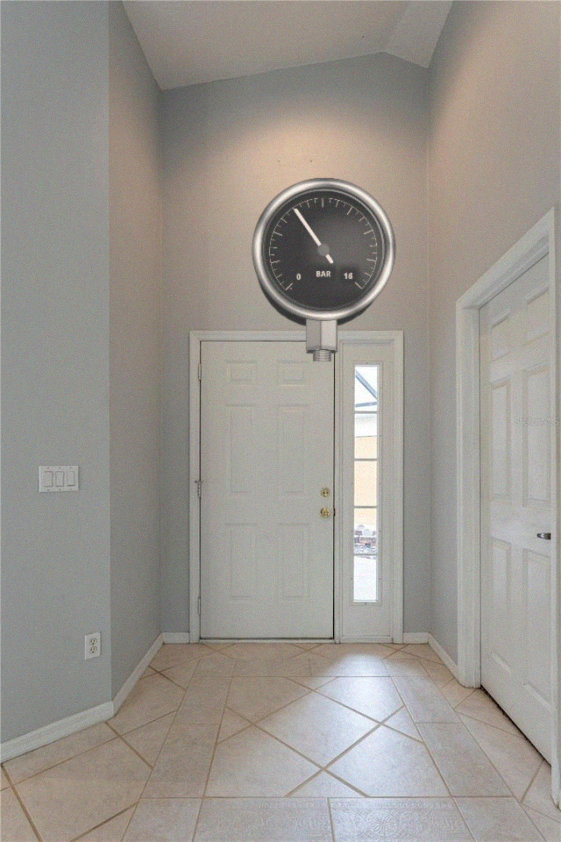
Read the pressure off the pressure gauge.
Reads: 6 bar
